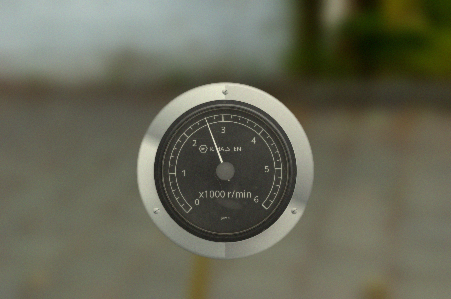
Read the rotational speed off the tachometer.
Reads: 2600 rpm
